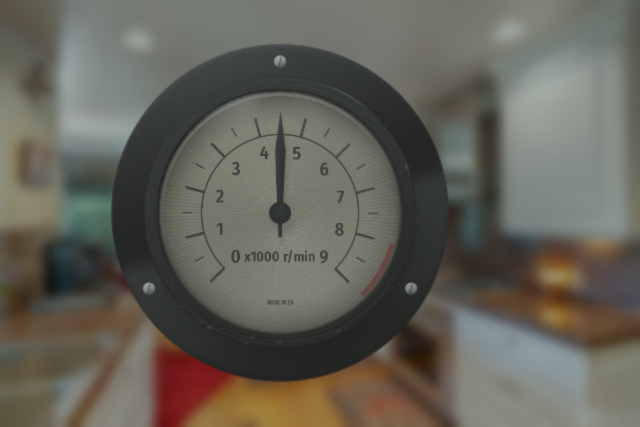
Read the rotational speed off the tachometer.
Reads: 4500 rpm
